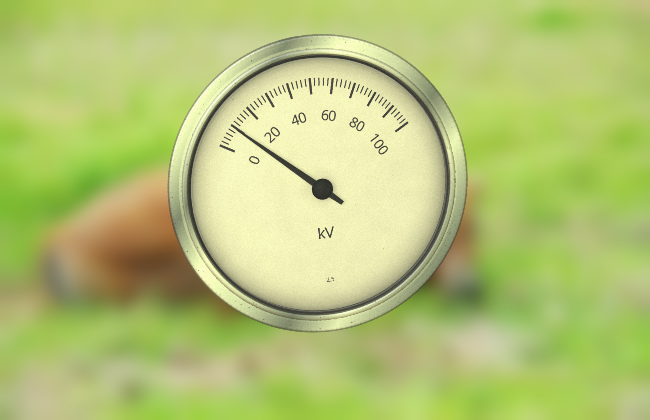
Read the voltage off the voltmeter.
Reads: 10 kV
